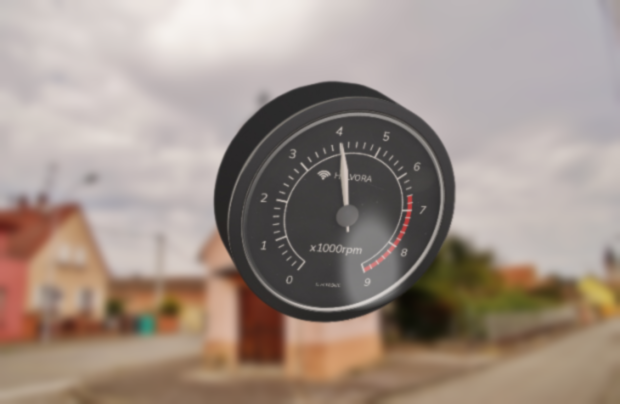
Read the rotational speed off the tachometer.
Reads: 4000 rpm
